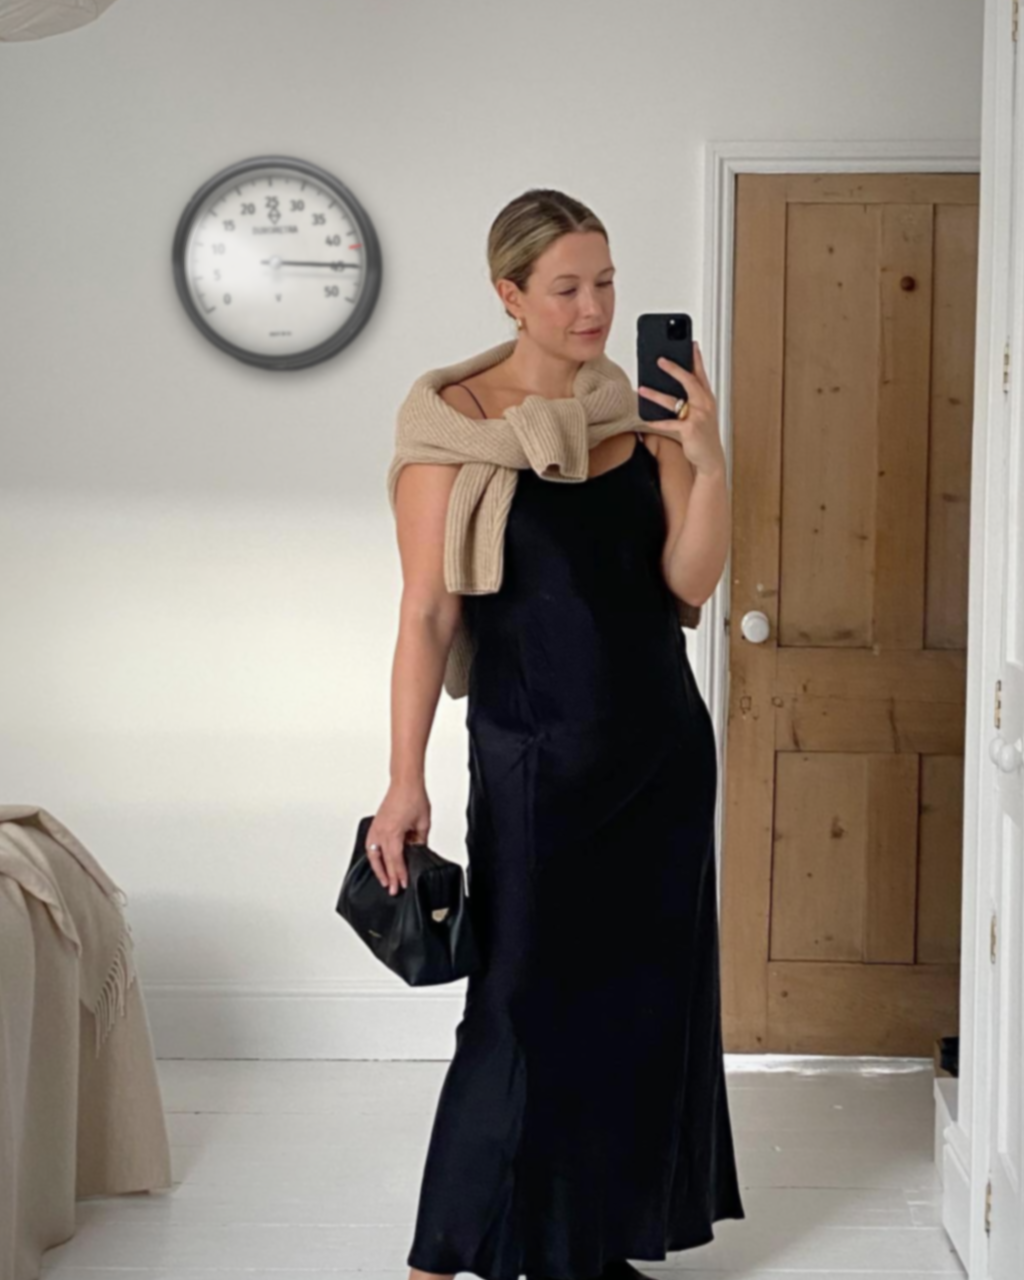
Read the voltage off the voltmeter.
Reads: 45 V
